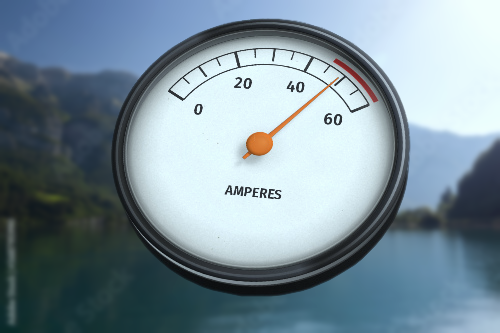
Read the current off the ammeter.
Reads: 50 A
